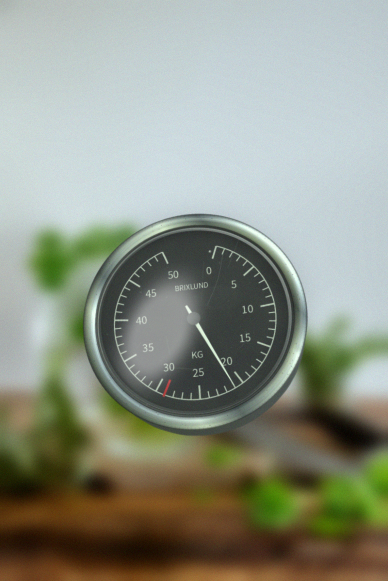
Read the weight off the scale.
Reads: 21 kg
